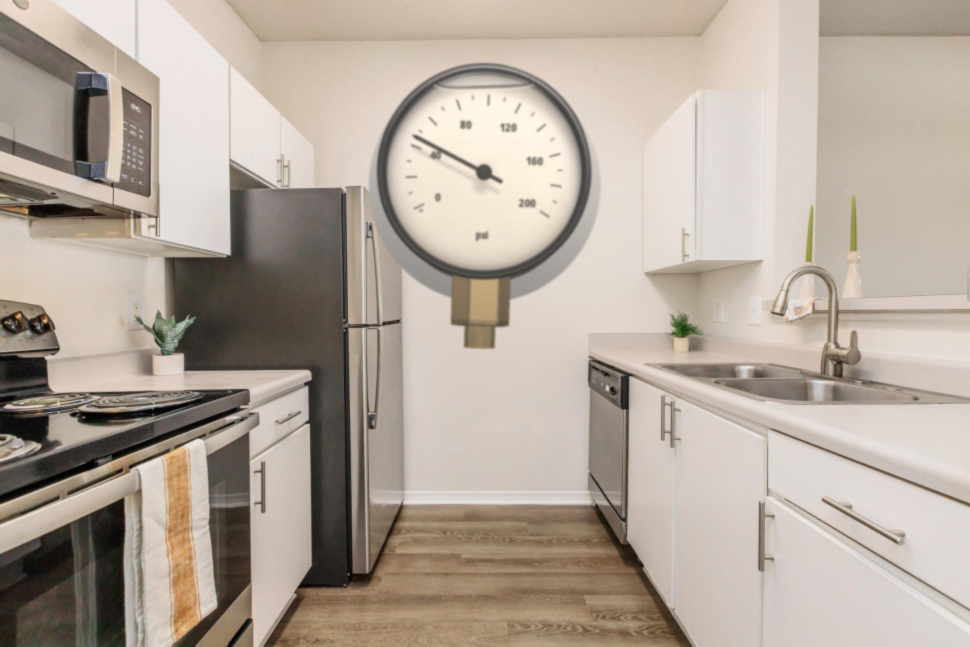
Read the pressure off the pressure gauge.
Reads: 45 psi
